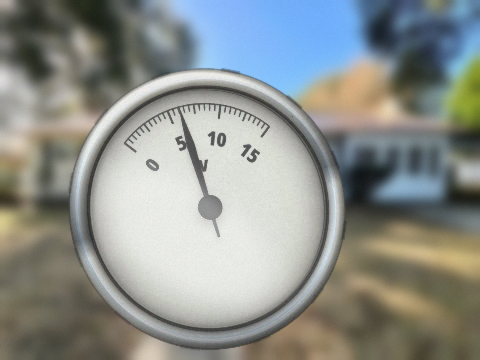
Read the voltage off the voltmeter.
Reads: 6 V
